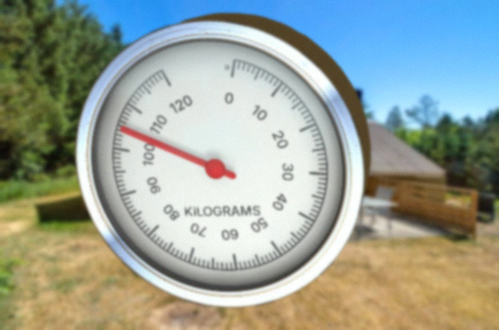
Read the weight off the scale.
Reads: 105 kg
